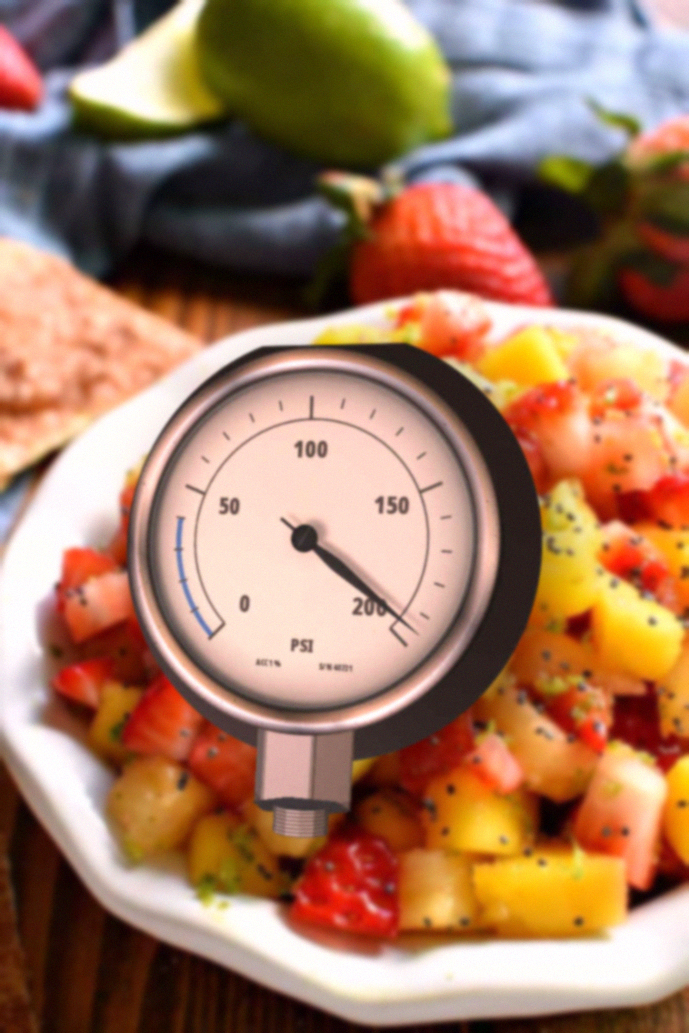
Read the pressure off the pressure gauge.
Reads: 195 psi
